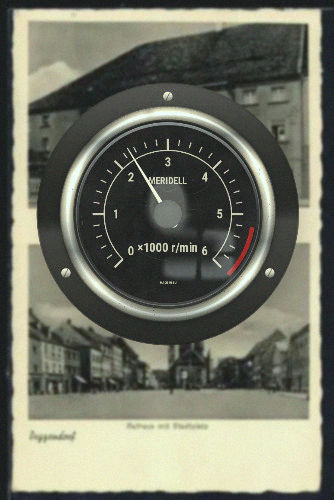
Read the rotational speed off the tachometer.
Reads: 2300 rpm
